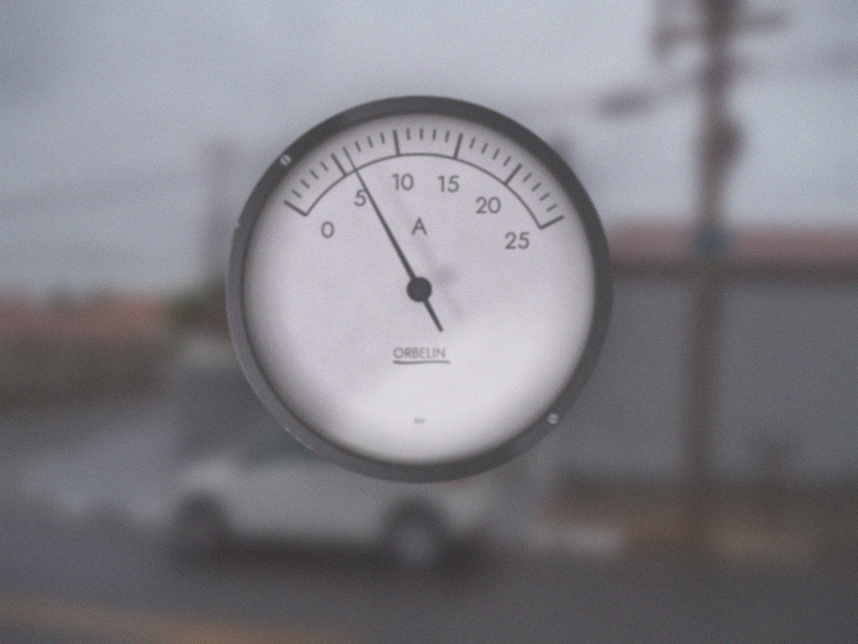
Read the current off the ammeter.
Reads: 6 A
